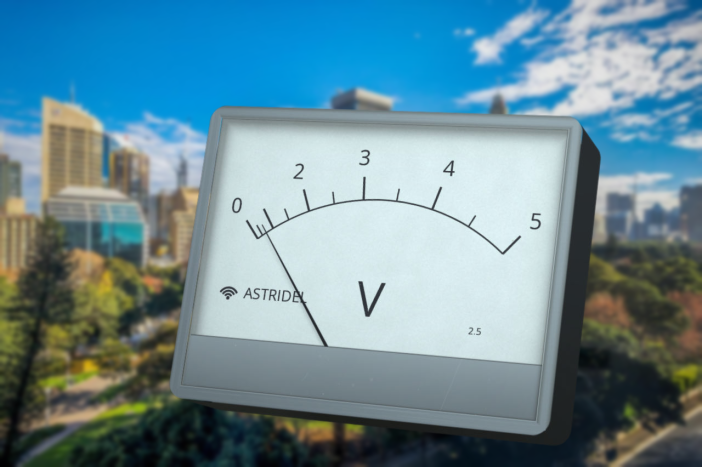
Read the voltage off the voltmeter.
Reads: 0.75 V
